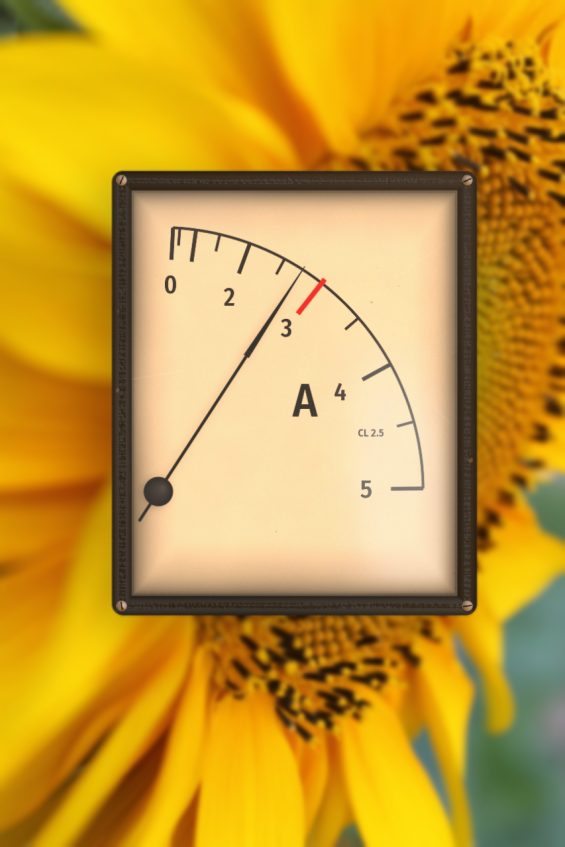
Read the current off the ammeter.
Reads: 2.75 A
